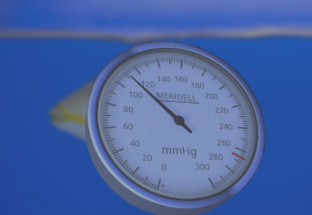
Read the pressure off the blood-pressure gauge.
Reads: 110 mmHg
